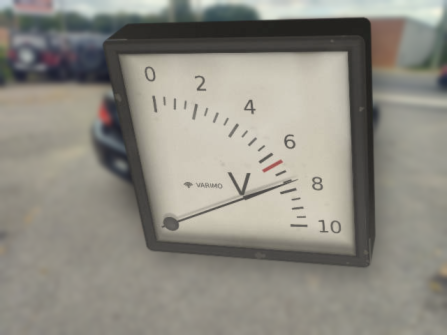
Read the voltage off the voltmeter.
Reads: 7.5 V
